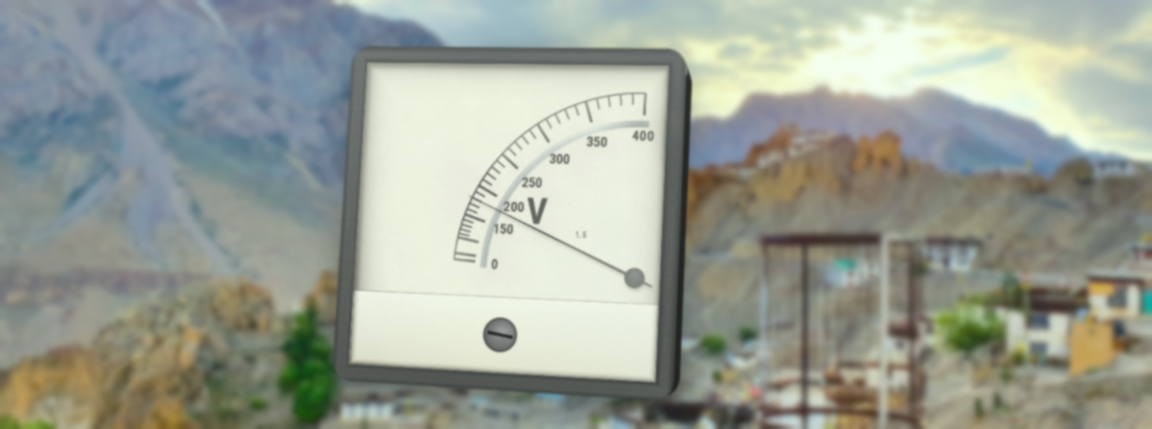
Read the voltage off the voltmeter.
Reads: 180 V
